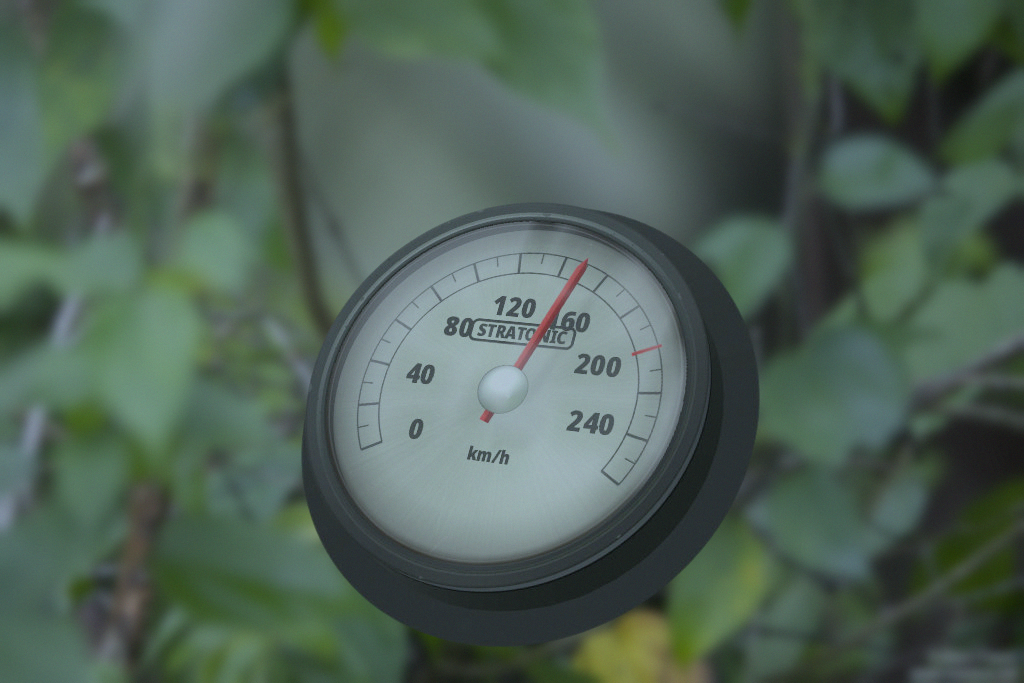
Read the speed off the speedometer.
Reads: 150 km/h
